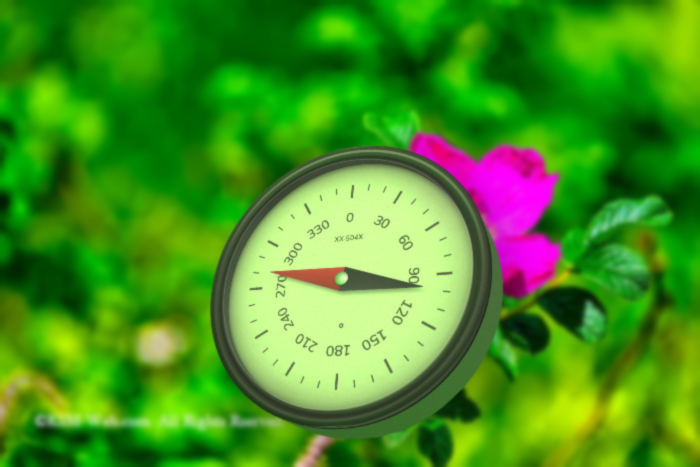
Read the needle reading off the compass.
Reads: 280 °
